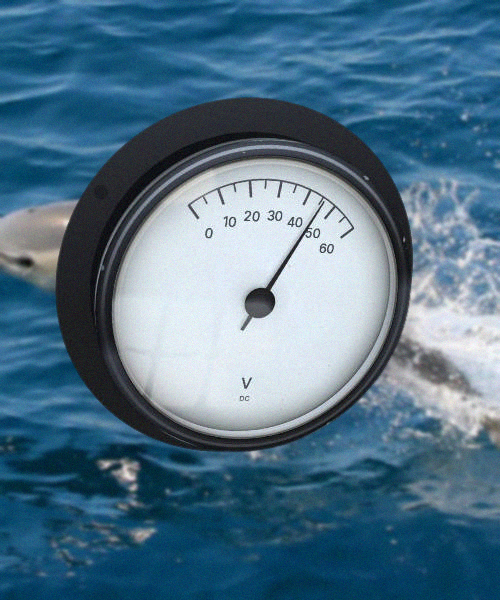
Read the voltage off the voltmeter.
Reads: 45 V
